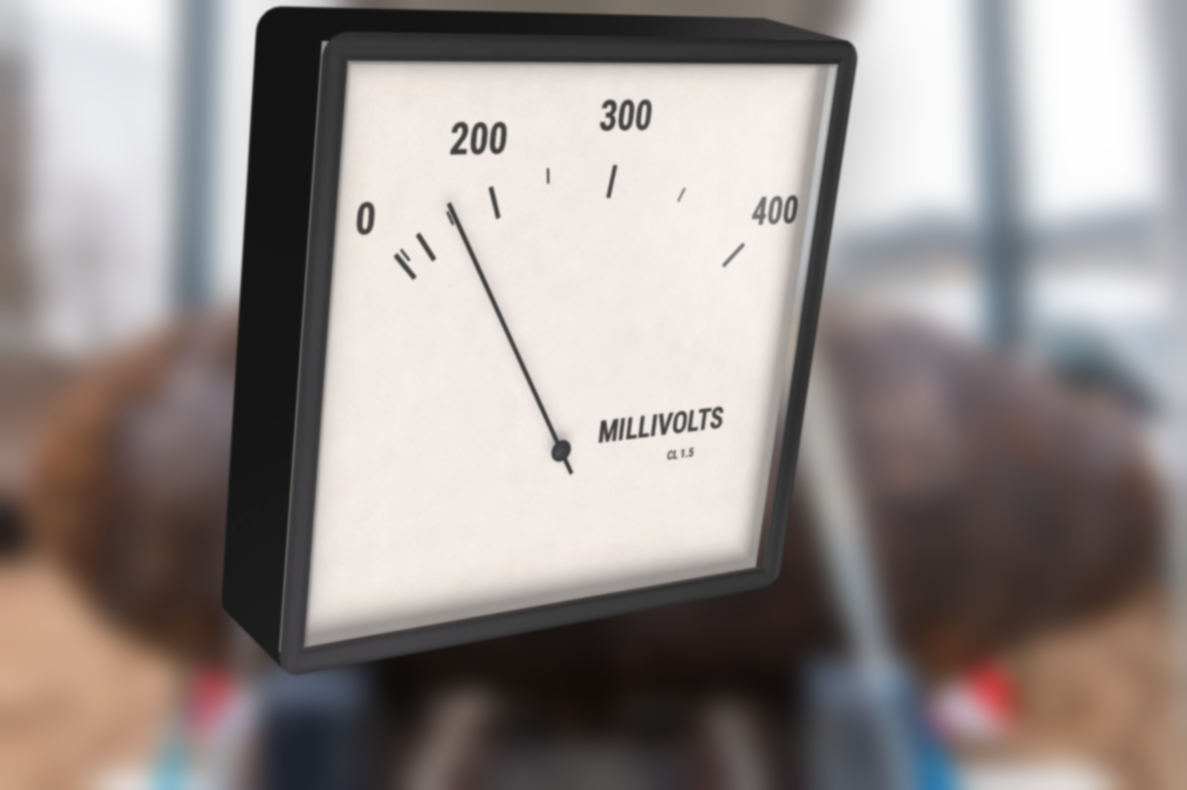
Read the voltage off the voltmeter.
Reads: 150 mV
